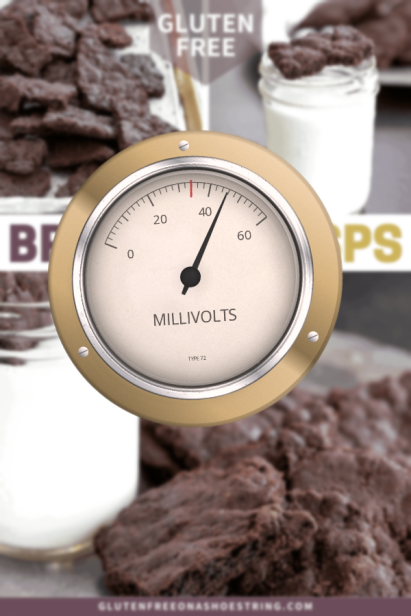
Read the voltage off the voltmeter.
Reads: 46 mV
